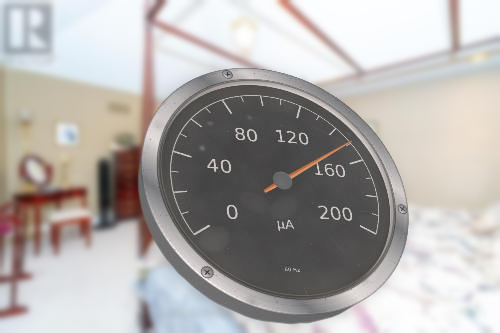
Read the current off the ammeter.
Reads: 150 µA
